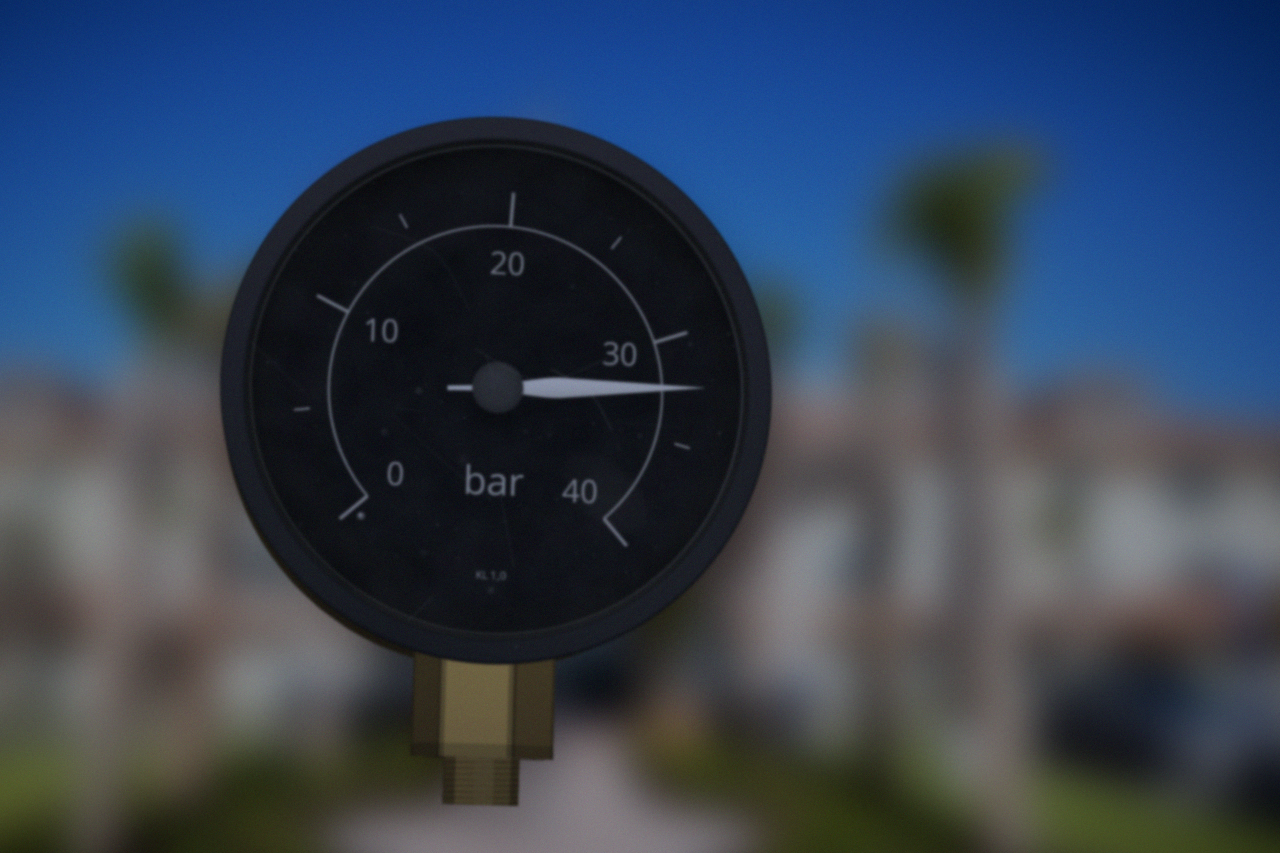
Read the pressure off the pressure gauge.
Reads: 32.5 bar
